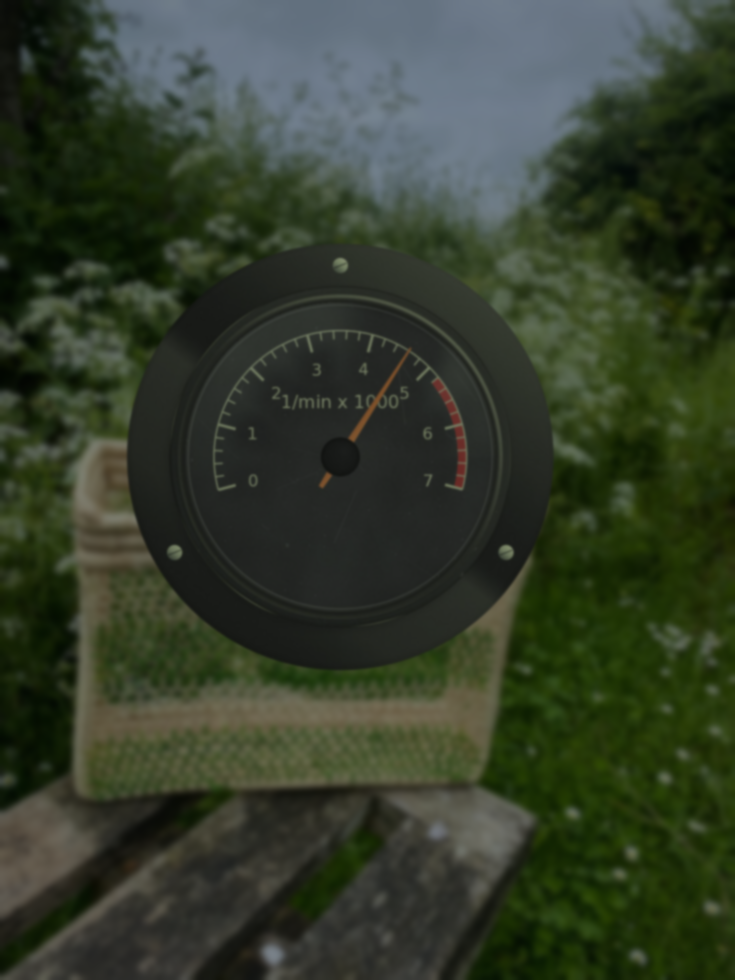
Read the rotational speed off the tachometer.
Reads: 4600 rpm
